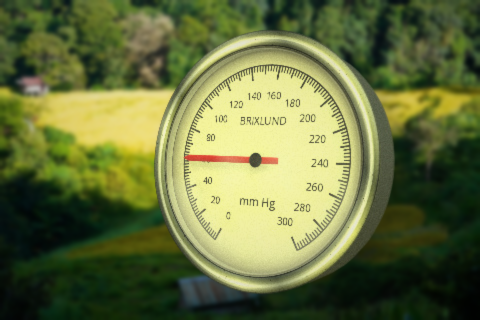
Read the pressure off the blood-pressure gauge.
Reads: 60 mmHg
